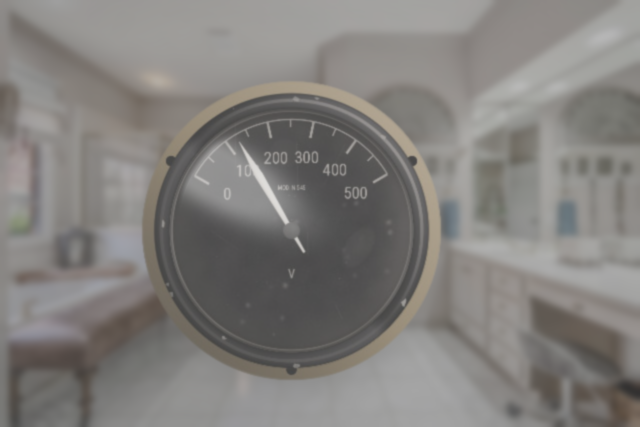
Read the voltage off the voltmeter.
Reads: 125 V
